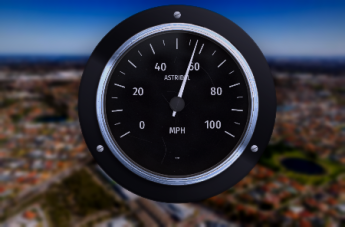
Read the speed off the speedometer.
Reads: 57.5 mph
